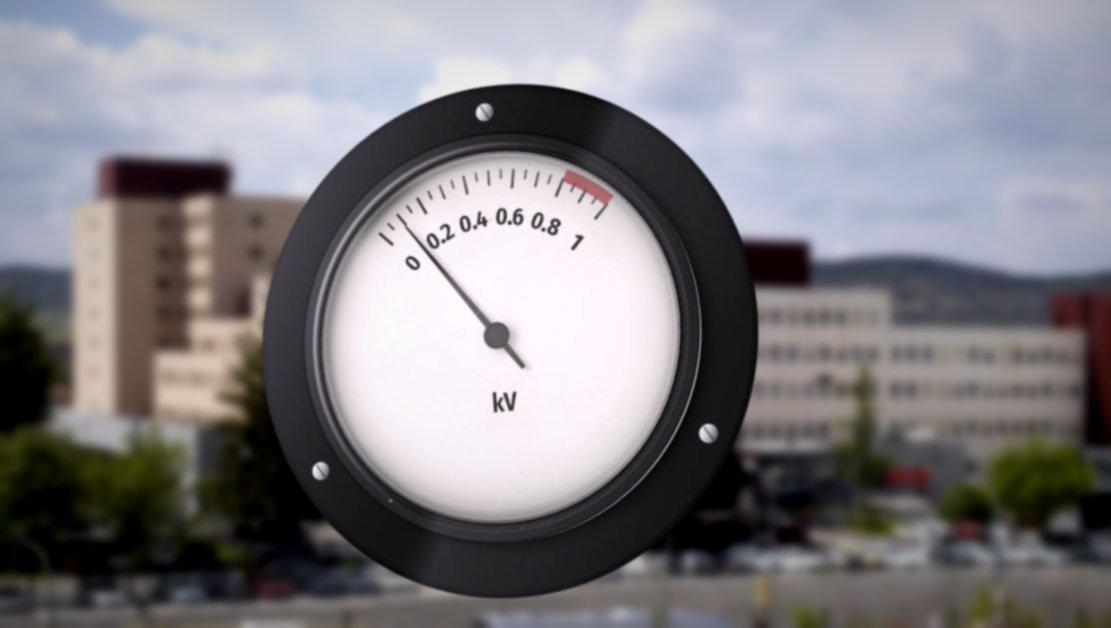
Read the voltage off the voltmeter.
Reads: 0.1 kV
